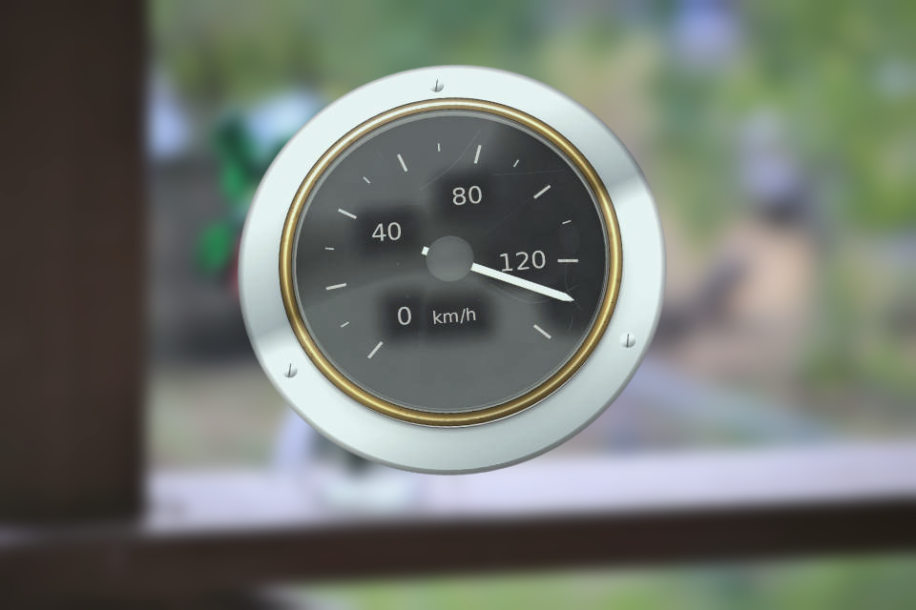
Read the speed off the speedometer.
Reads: 130 km/h
